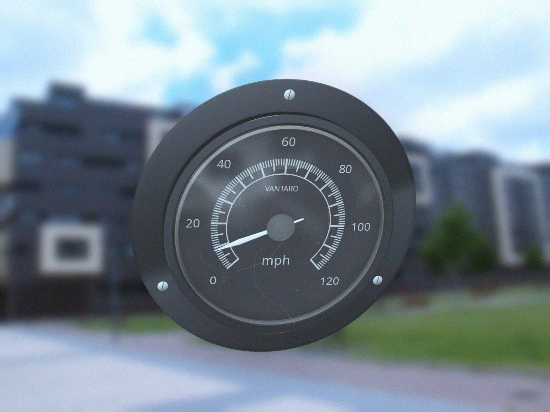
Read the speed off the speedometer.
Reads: 10 mph
